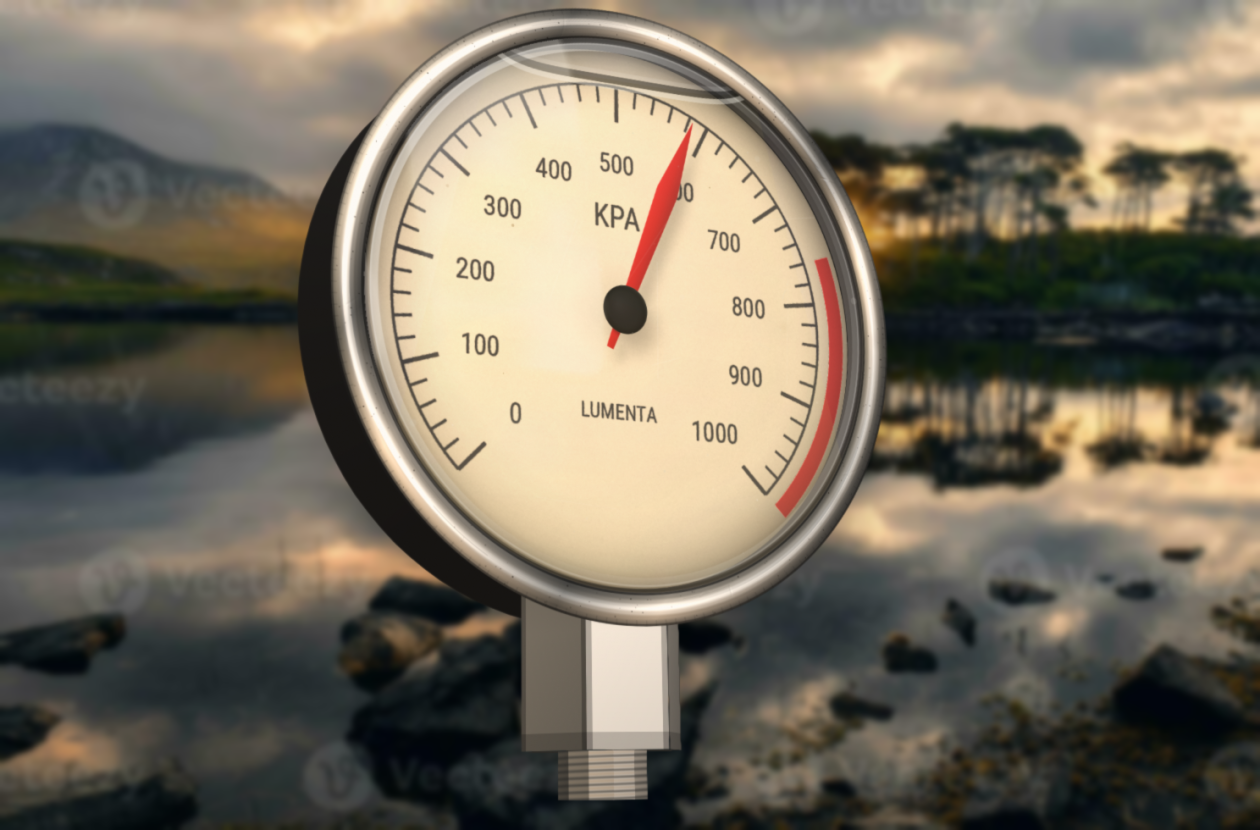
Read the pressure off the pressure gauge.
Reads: 580 kPa
